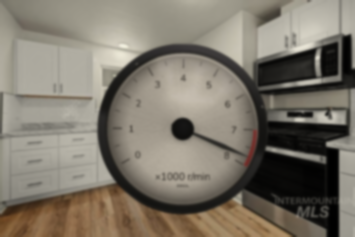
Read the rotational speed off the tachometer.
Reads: 7750 rpm
